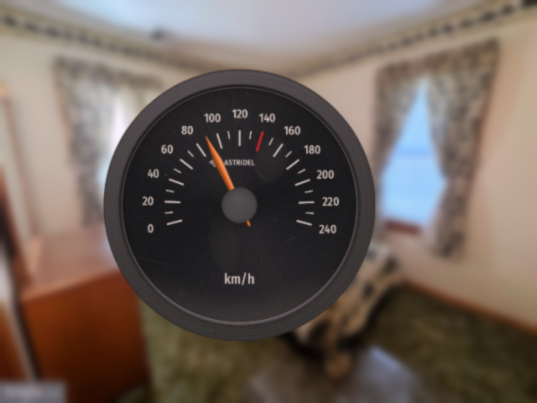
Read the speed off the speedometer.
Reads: 90 km/h
